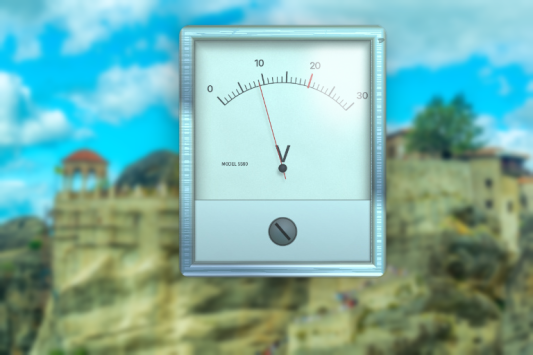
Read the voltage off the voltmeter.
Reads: 9 V
